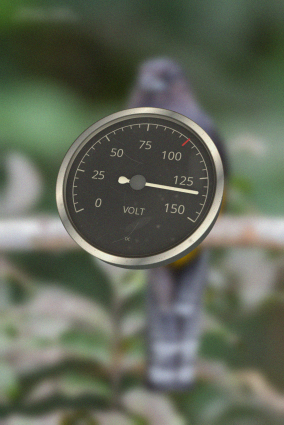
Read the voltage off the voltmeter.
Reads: 135 V
